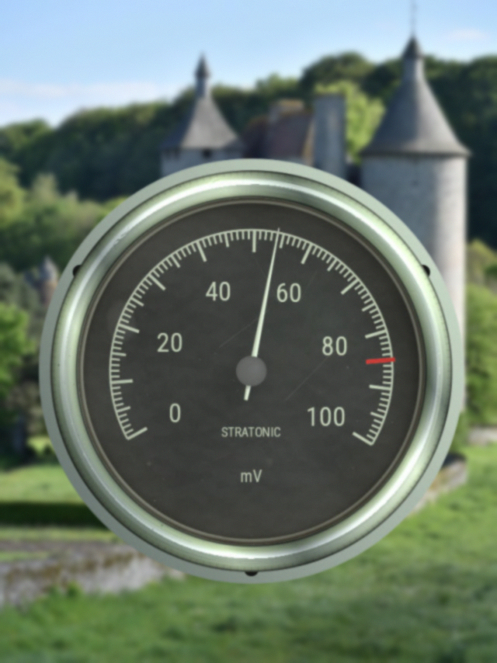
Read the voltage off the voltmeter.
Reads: 54 mV
